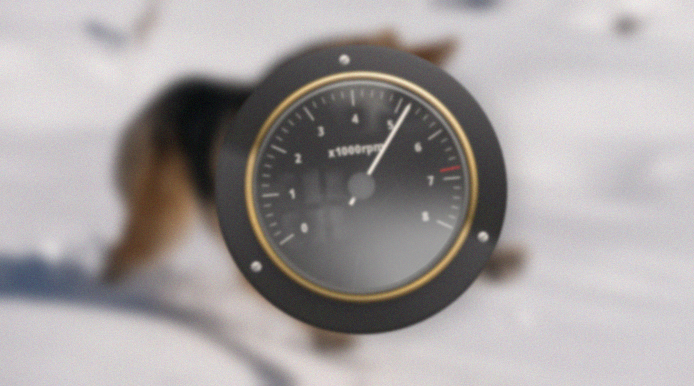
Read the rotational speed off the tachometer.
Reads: 5200 rpm
